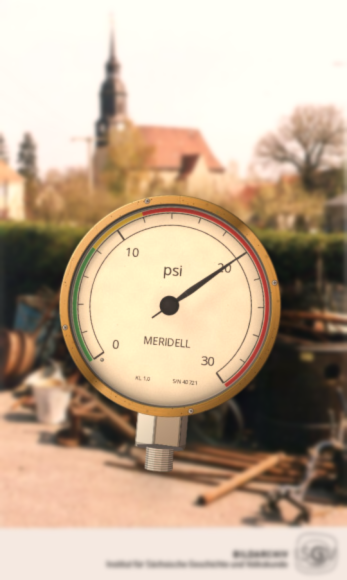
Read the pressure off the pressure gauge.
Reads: 20 psi
